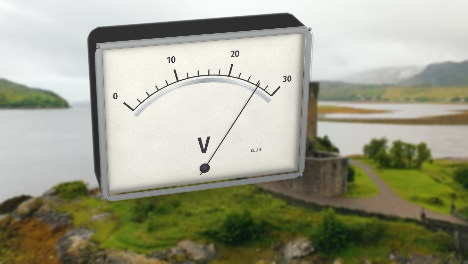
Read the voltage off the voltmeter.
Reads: 26 V
